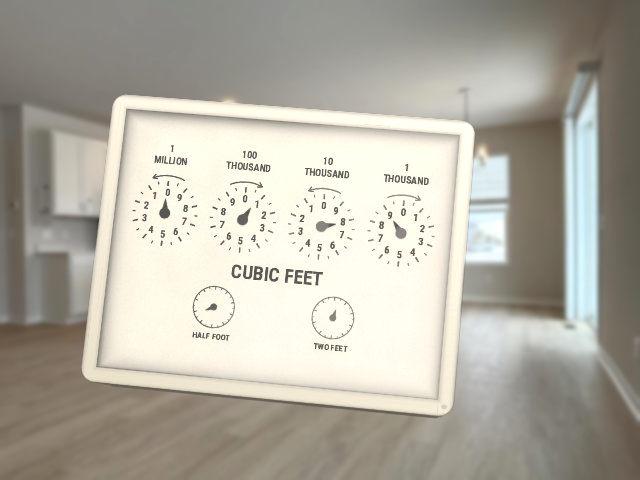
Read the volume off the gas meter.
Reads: 7900 ft³
